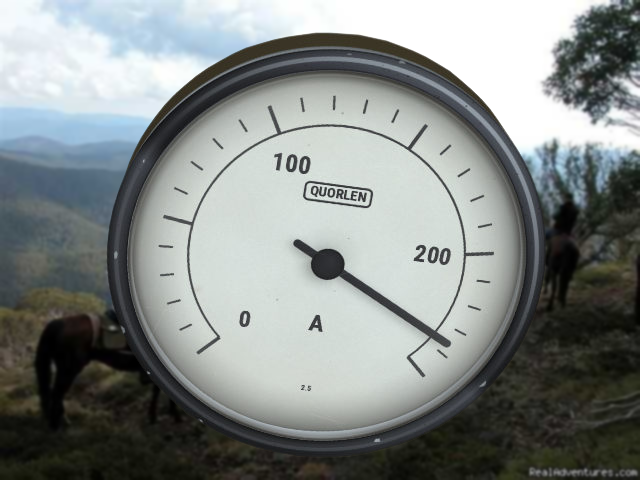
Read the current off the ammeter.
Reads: 235 A
